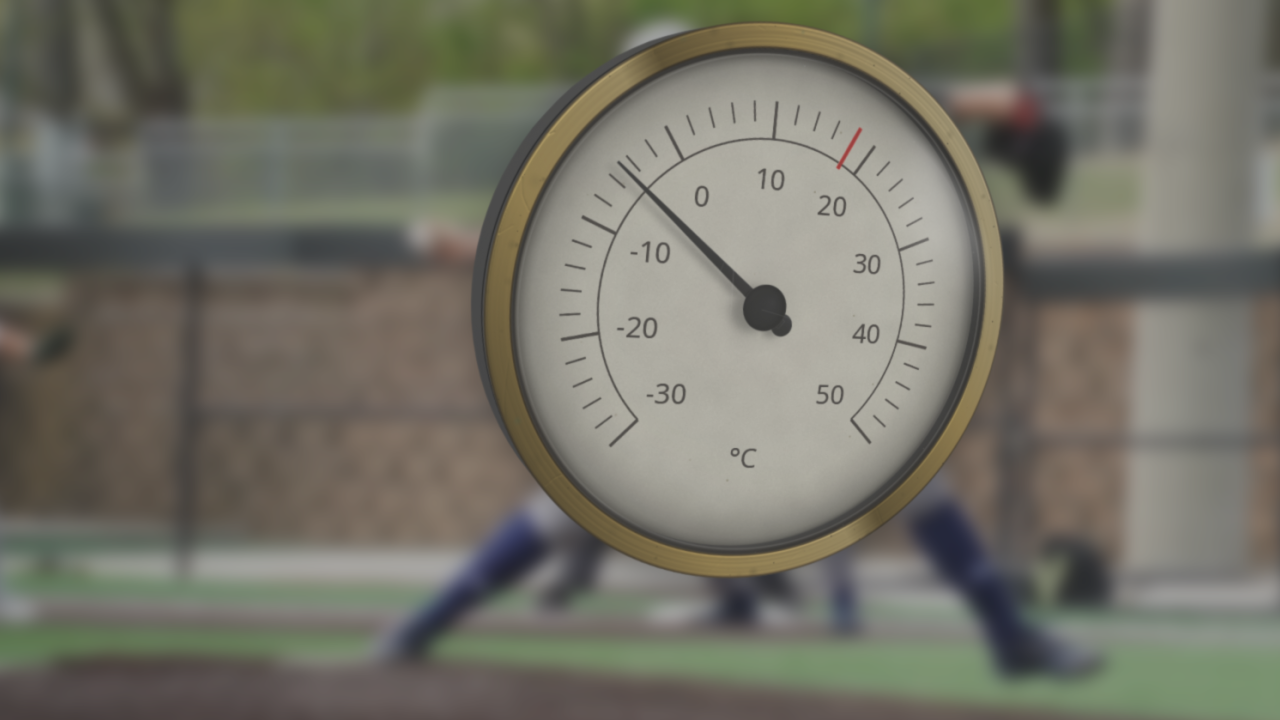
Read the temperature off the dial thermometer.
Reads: -5 °C
